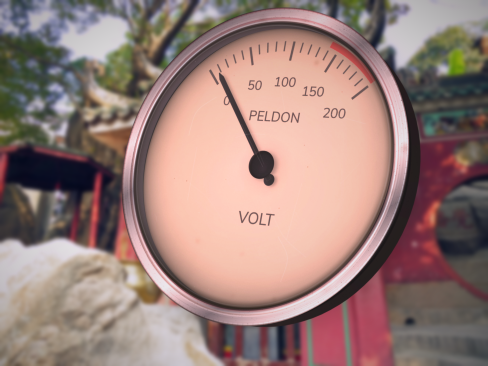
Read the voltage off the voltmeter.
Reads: 10 V
